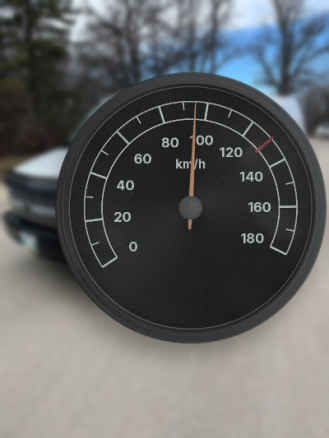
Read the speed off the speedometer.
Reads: 95 km/h
